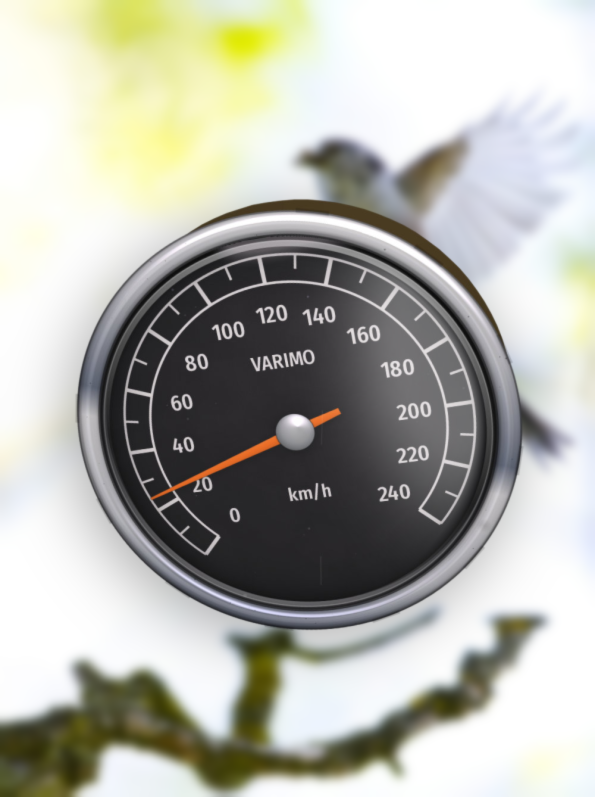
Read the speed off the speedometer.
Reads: 25 km/h
